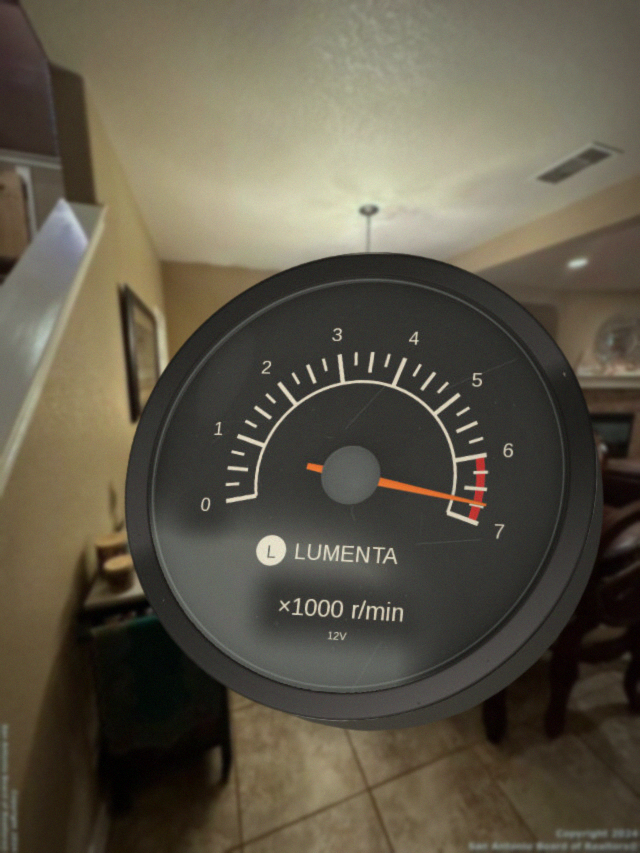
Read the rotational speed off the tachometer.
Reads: 6750 rpm
